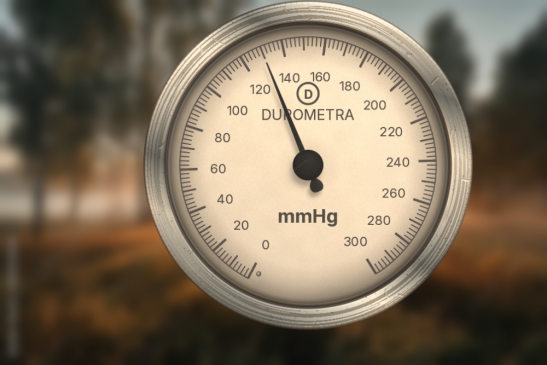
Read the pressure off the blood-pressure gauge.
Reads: 130 mmHg
